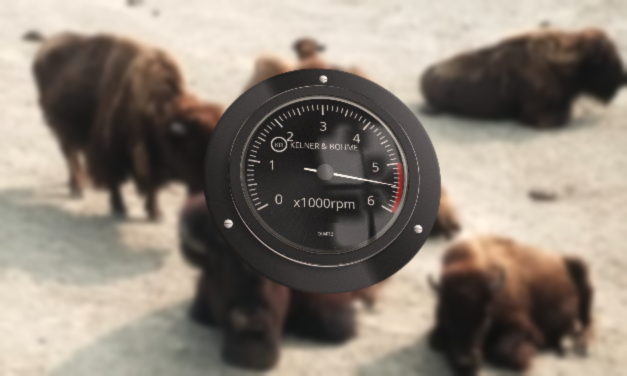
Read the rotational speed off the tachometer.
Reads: 5500 rpm
